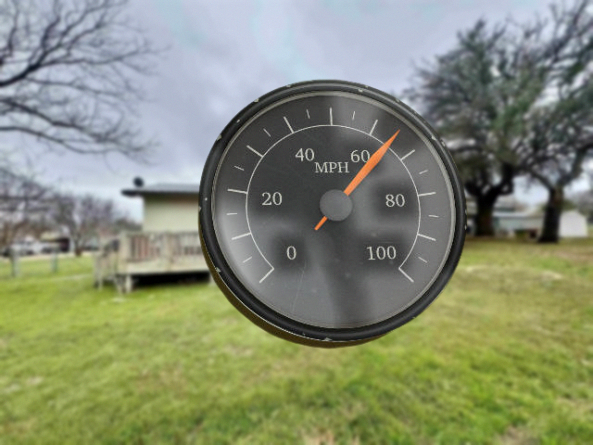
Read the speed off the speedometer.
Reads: 65 mph
